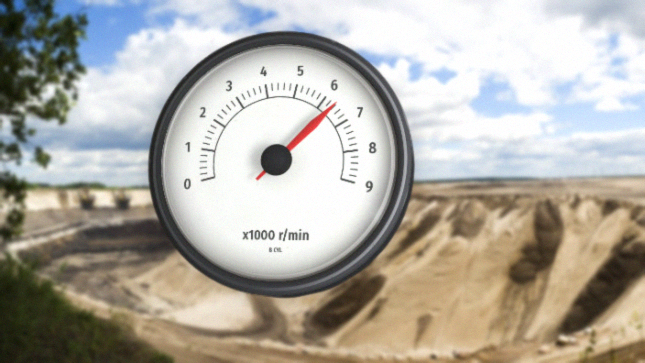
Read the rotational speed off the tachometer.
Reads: 6400 rpm
